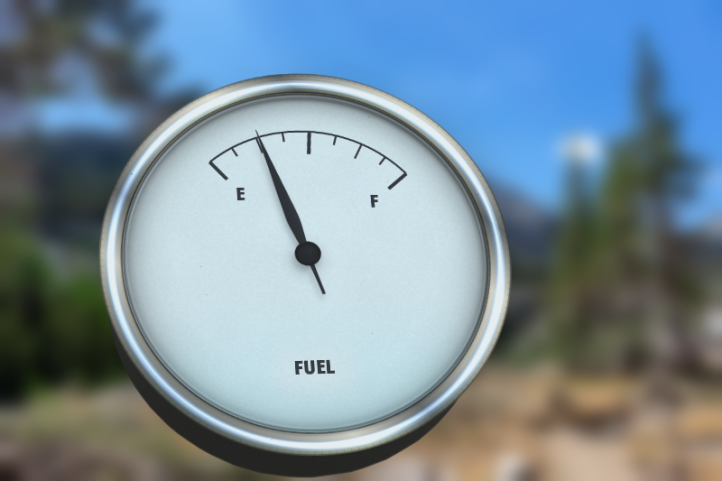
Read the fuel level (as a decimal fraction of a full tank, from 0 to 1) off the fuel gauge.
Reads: 0.25
